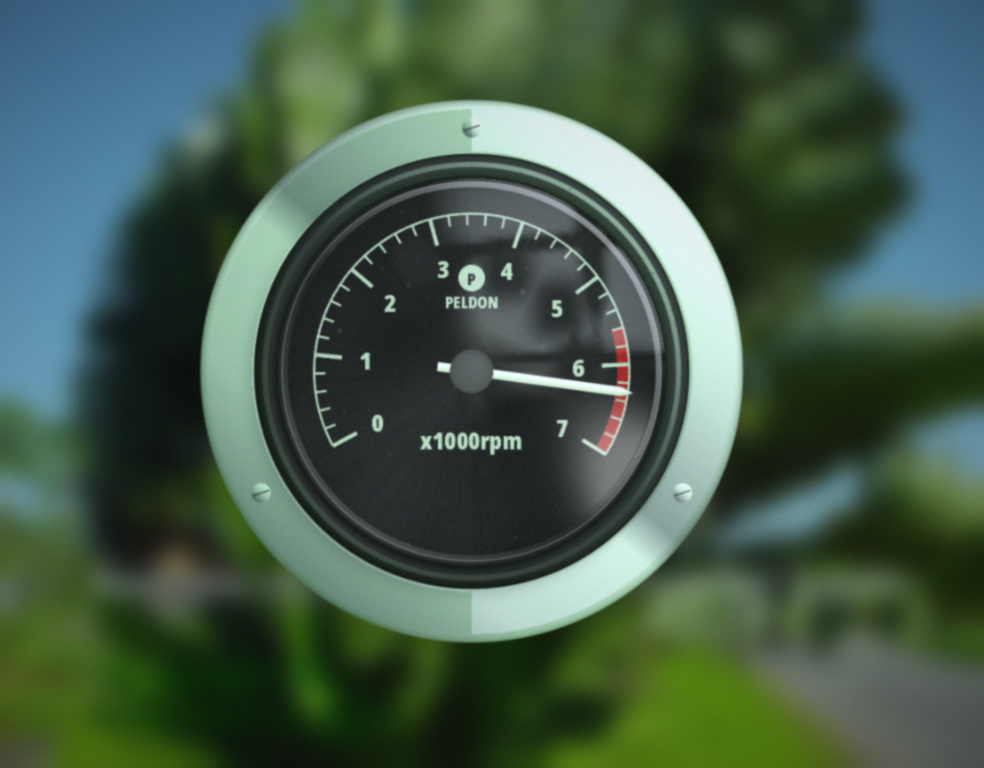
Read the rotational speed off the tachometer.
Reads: 6300 rpm
